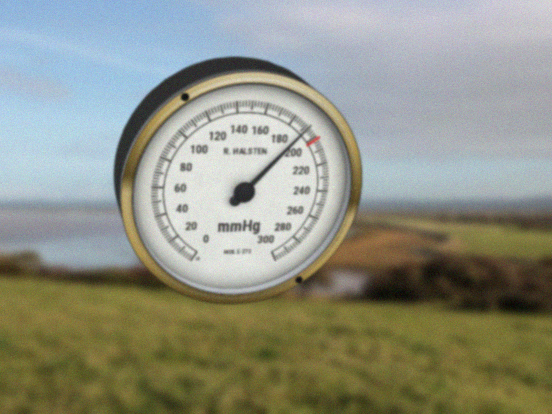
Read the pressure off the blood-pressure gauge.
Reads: 190 mmHg
